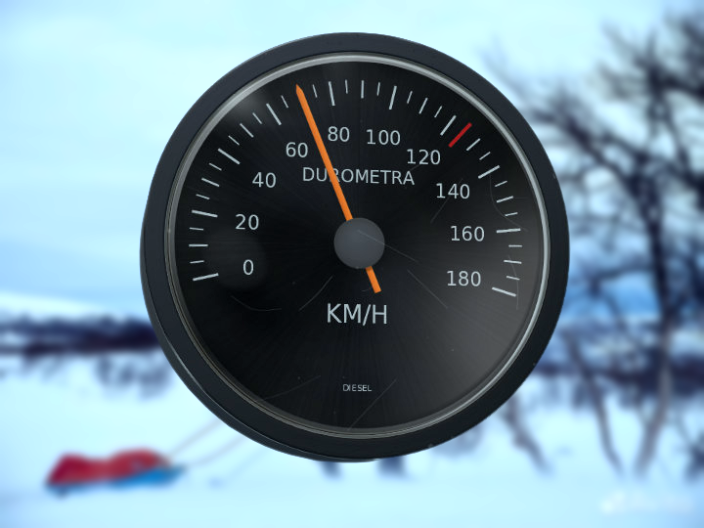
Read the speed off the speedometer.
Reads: 70 km/h
